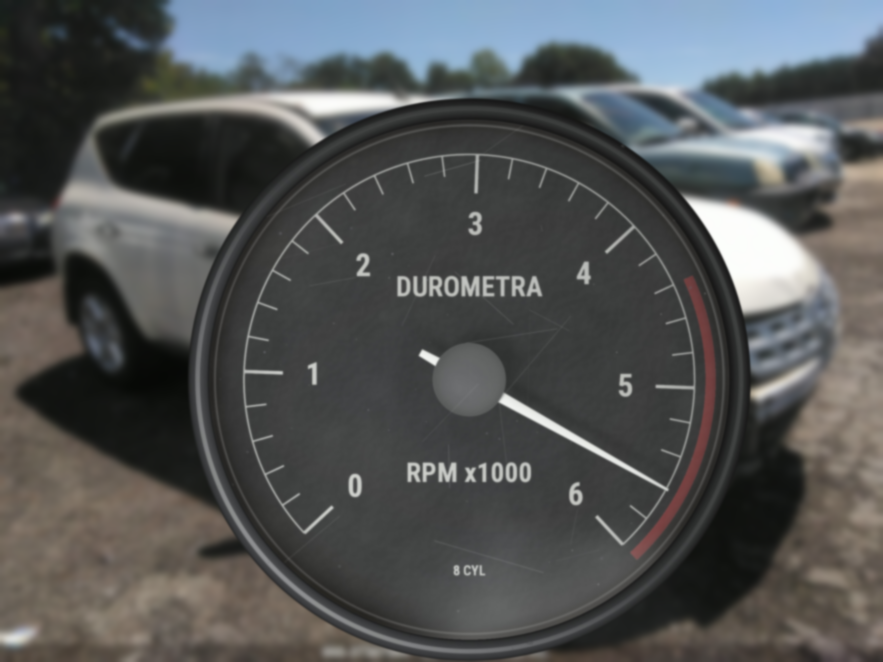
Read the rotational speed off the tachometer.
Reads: 5600 rpm
